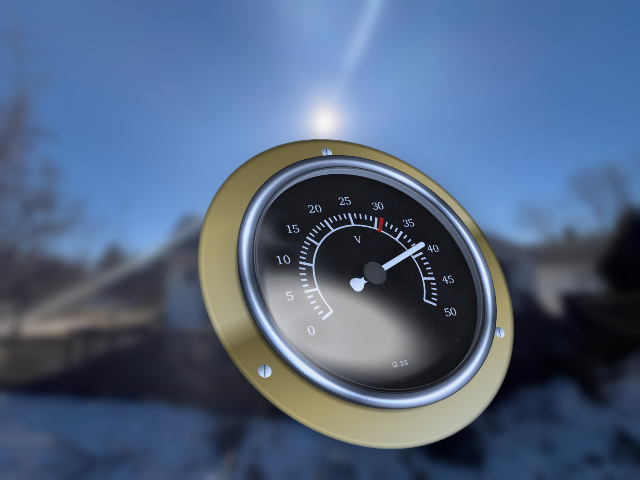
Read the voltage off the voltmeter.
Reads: 39 V
